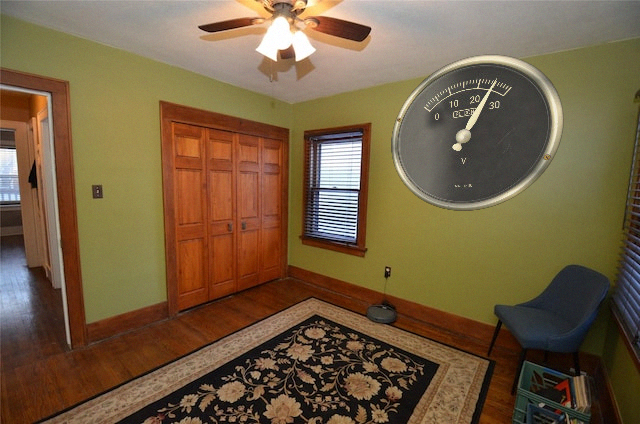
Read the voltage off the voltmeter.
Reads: 25 V
